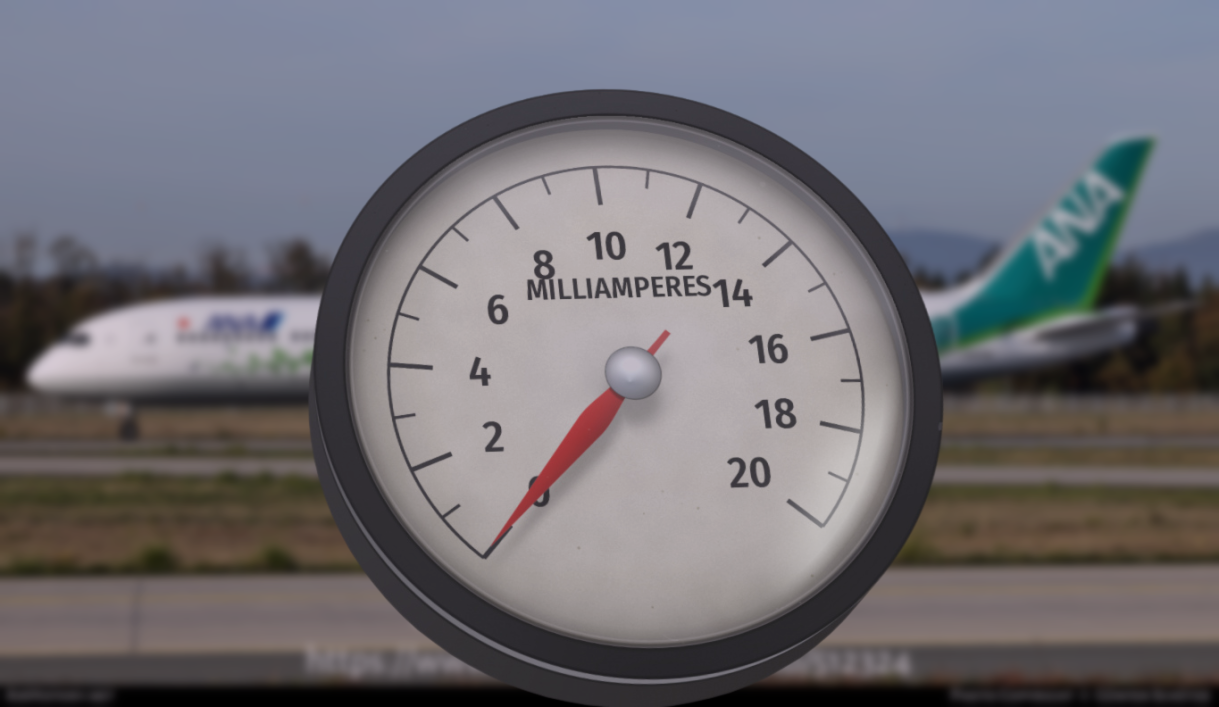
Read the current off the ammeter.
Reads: 0 mA
